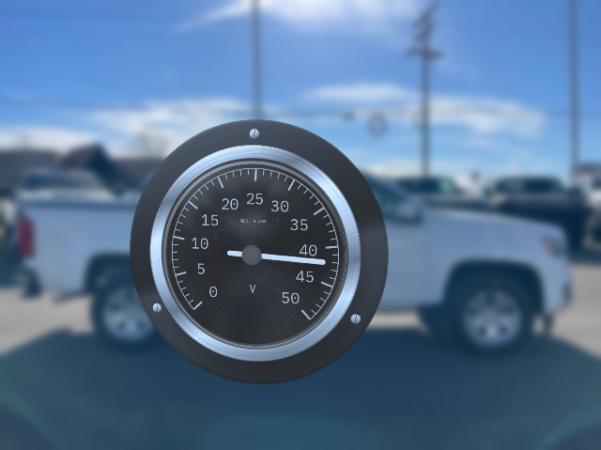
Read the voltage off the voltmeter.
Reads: 42 V
